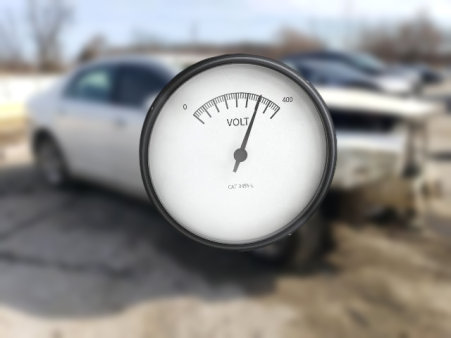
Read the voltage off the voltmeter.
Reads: 300 V
